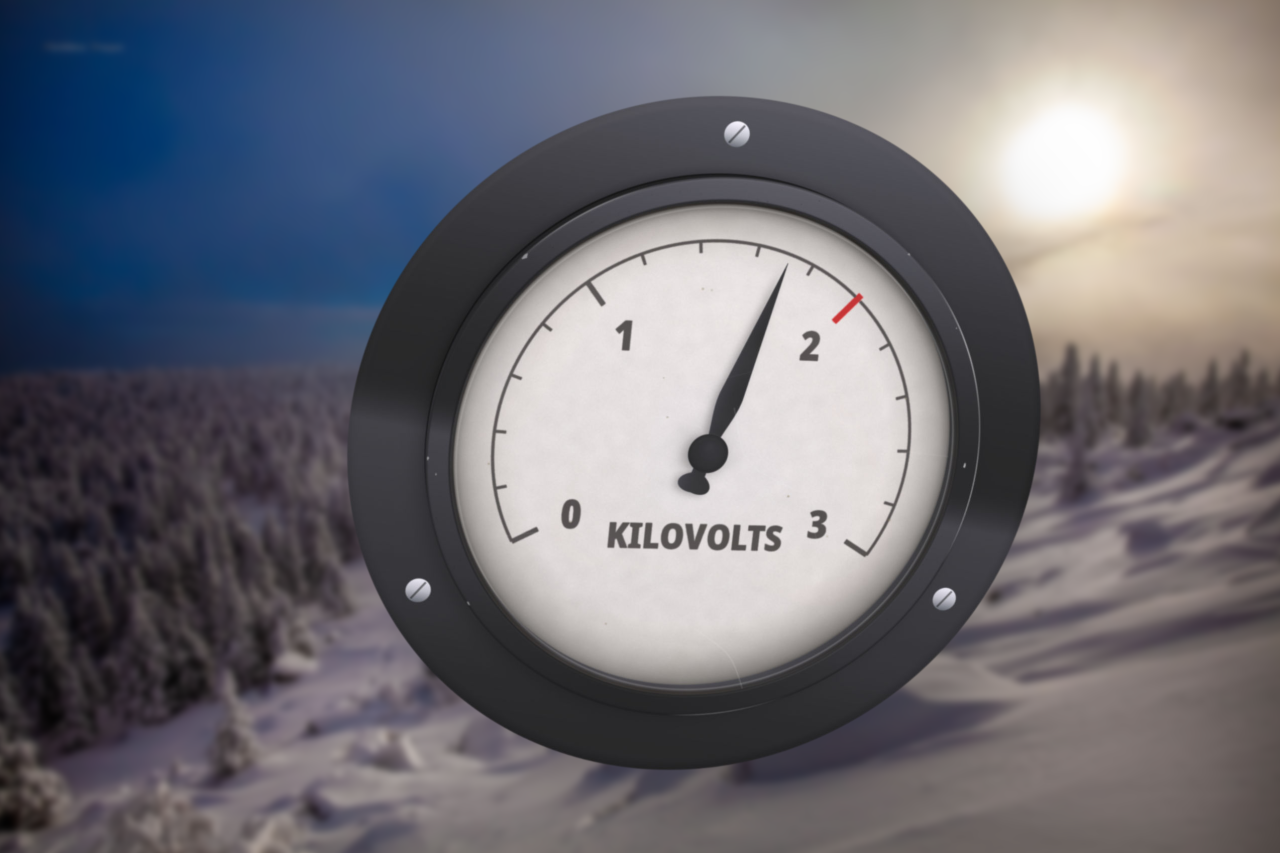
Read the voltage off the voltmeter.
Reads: 1.7 kV
